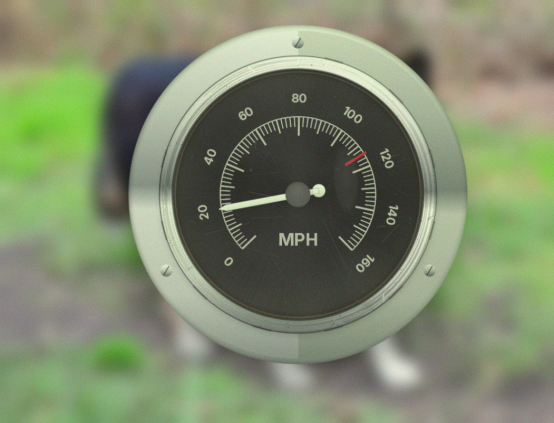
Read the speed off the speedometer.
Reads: 20 mph
